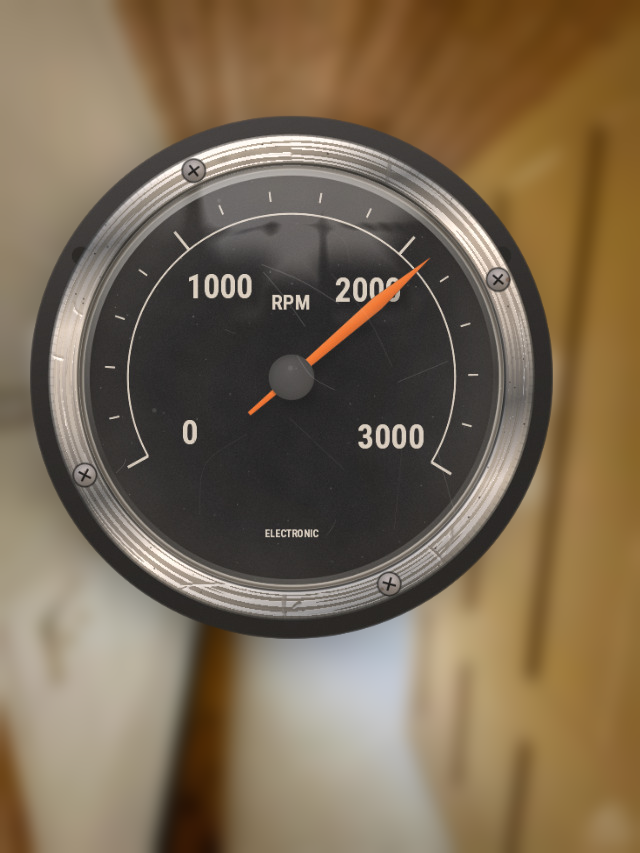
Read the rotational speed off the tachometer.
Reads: 2100 rpm
